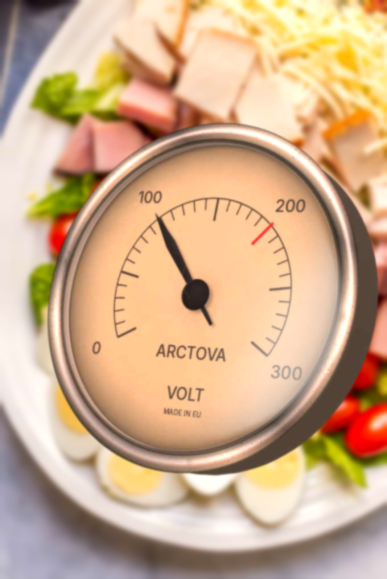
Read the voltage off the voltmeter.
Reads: 100 V
